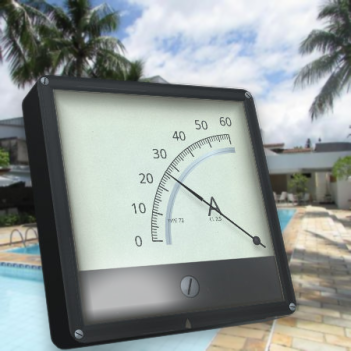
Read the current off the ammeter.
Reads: 25 A
